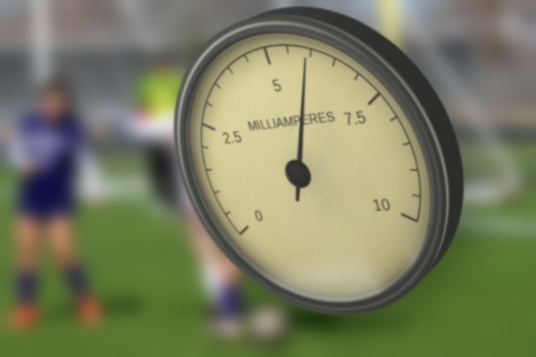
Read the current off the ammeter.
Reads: 6 mA
